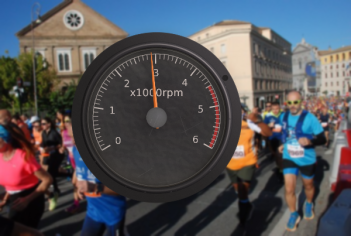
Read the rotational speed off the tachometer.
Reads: 2900 rpm
